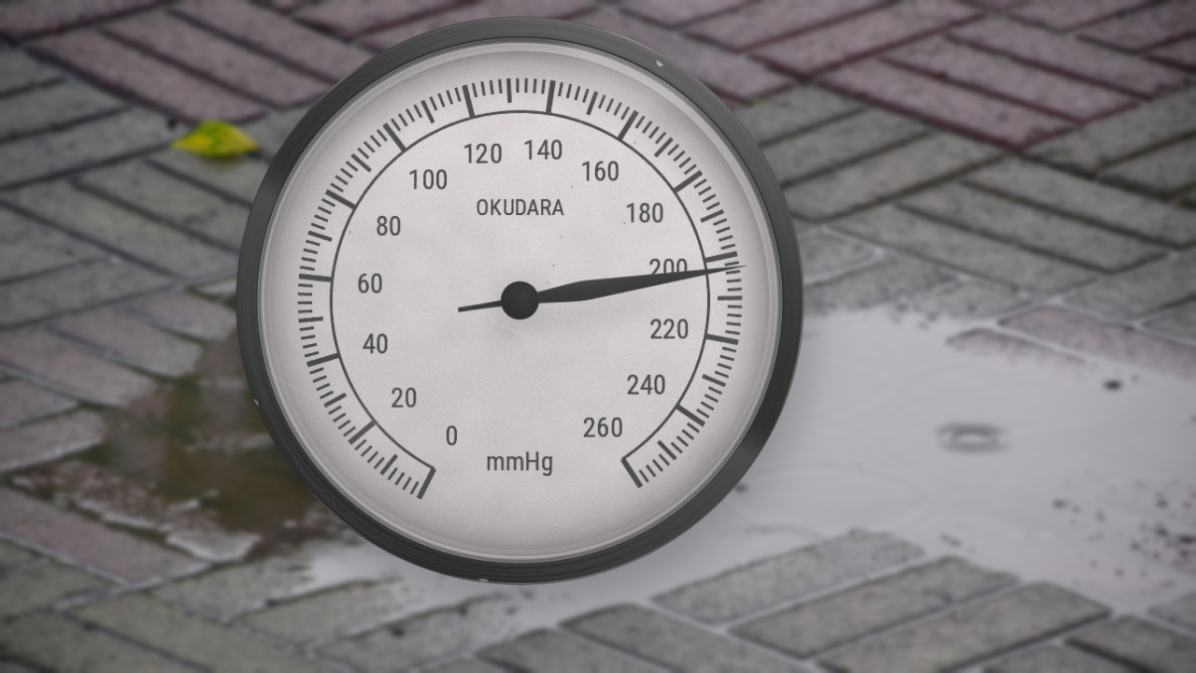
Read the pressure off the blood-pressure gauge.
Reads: 203 mmHg
